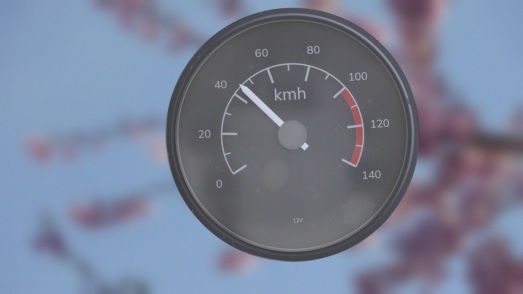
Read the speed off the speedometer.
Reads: 45 km/h
